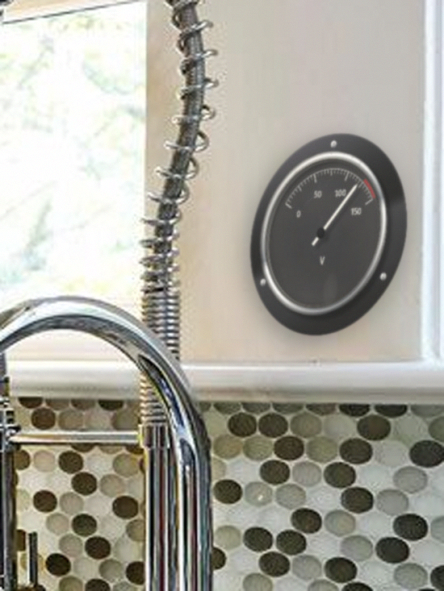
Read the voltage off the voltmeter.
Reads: 125 V
